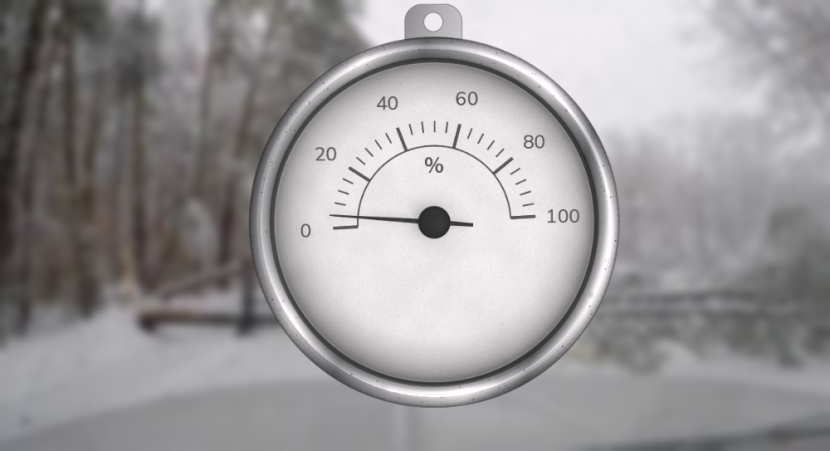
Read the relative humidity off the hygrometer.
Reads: 4 %
